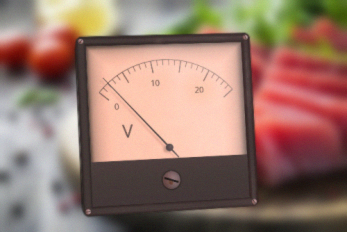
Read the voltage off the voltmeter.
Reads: 2 V
